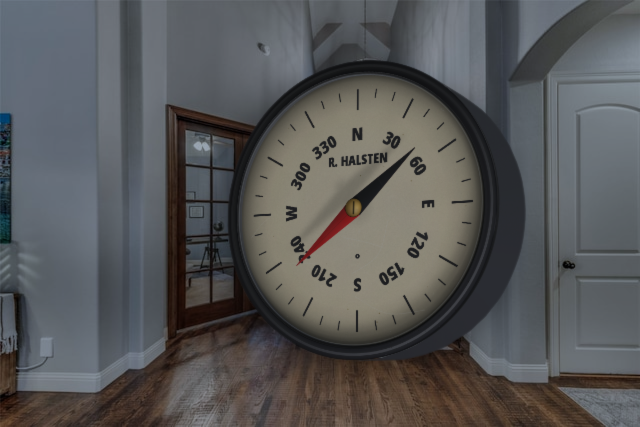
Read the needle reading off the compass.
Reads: 230 °
